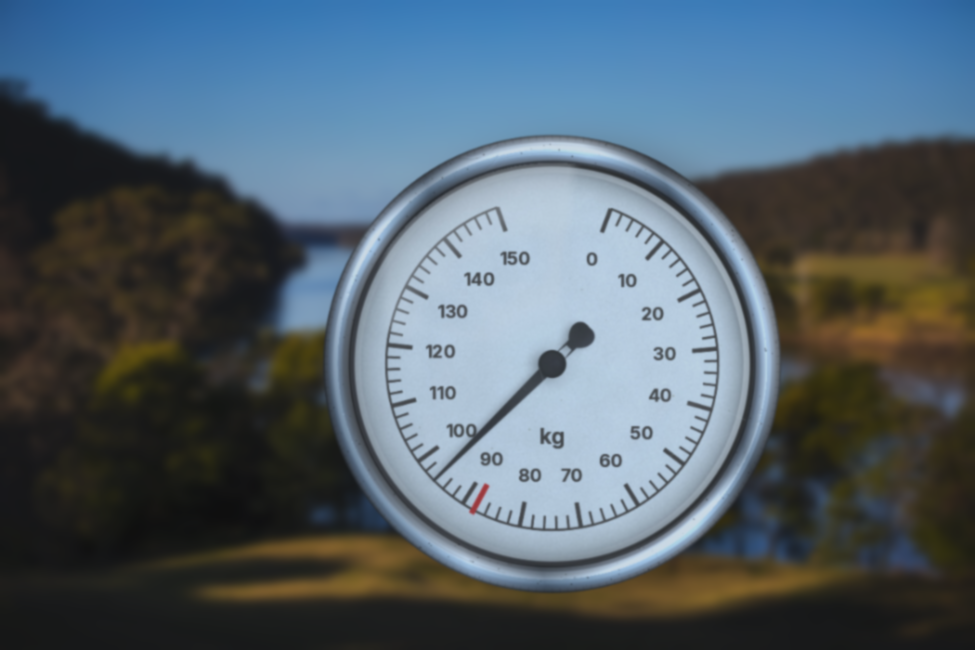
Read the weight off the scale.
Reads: 96 kg
